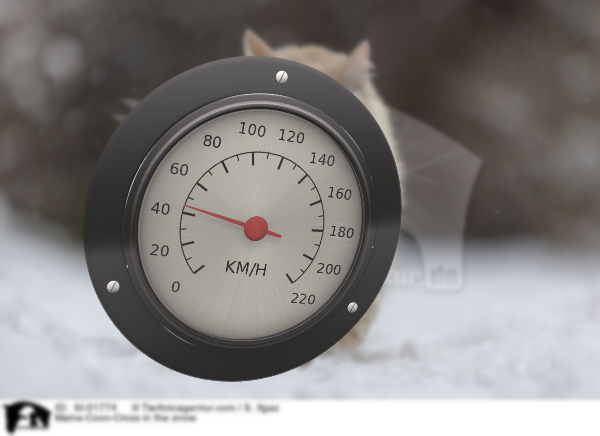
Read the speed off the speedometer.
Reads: 45 km/h
